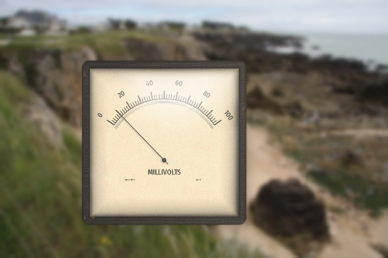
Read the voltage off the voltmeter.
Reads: 10 mV
